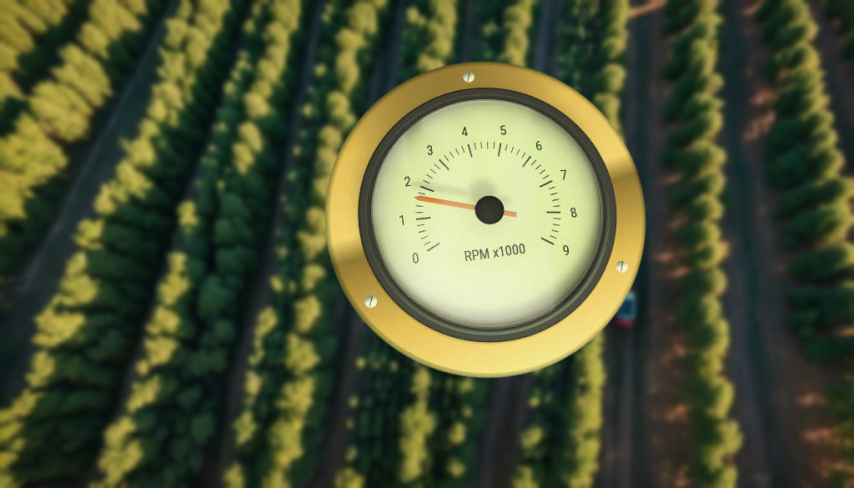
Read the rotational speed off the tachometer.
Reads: 1600 rpm
